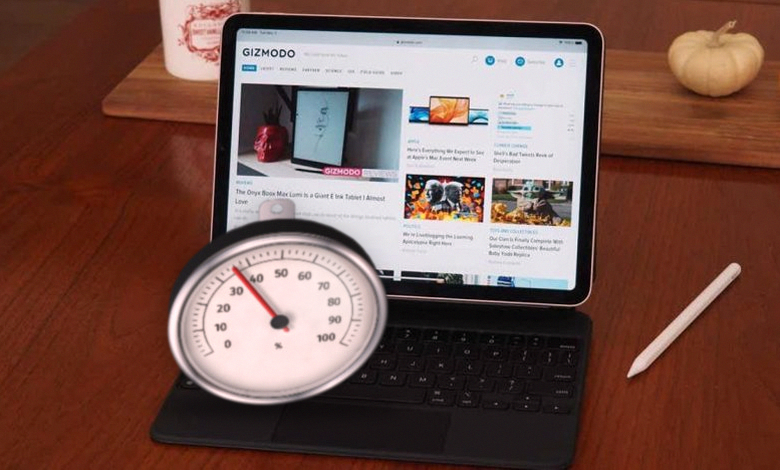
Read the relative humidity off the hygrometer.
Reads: 36 %
